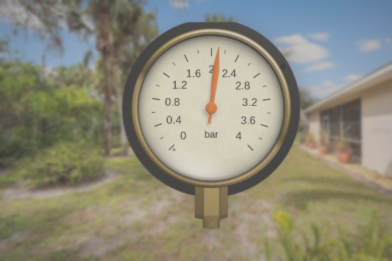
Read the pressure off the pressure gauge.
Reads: 2.1 bar
